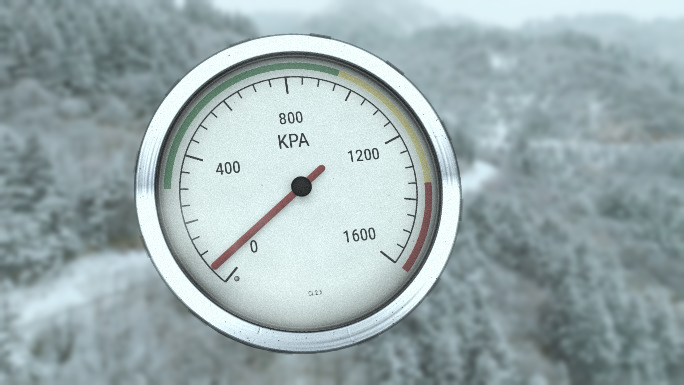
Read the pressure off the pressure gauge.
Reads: 50 kPa
